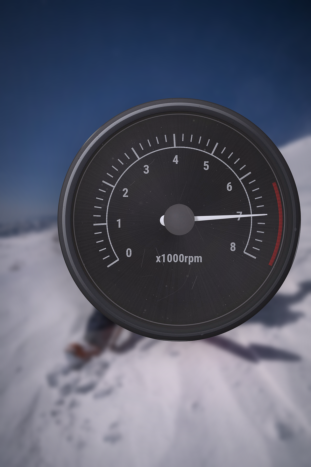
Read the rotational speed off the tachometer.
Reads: 7000 rpm
